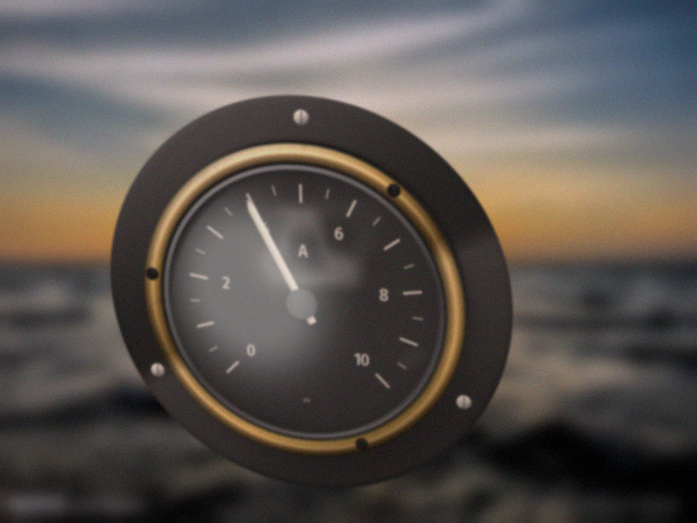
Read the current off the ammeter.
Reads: 4 A
